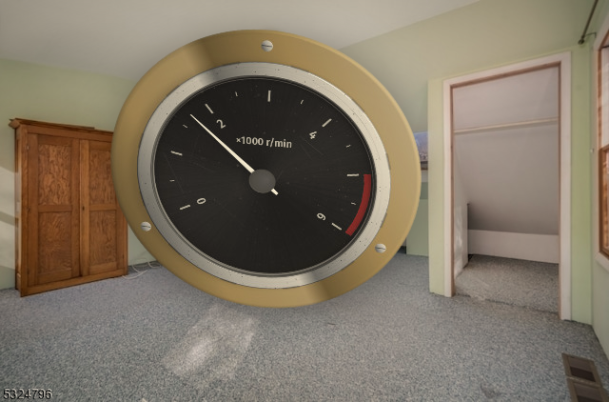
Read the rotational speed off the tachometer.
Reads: 1750 rpm
